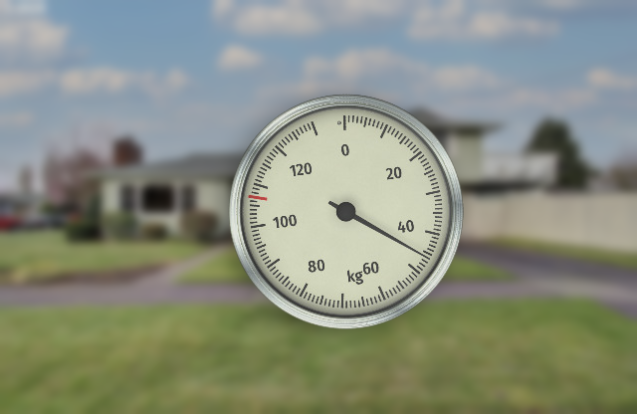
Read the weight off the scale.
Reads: 46 kg
